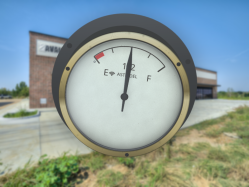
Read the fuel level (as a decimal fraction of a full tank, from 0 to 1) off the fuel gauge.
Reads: 0.5
